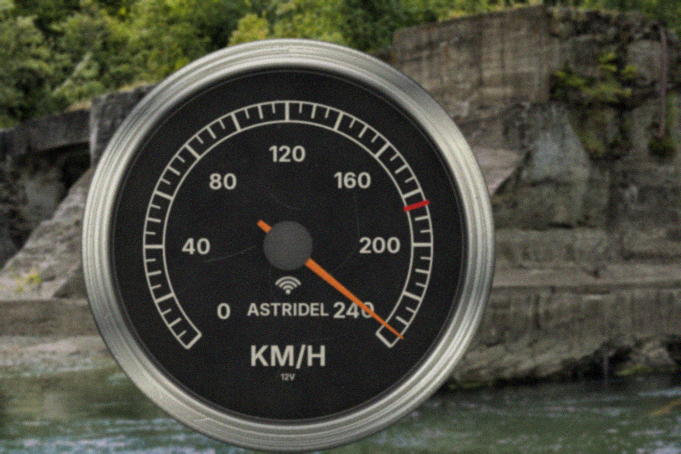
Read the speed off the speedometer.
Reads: 235 km/h
